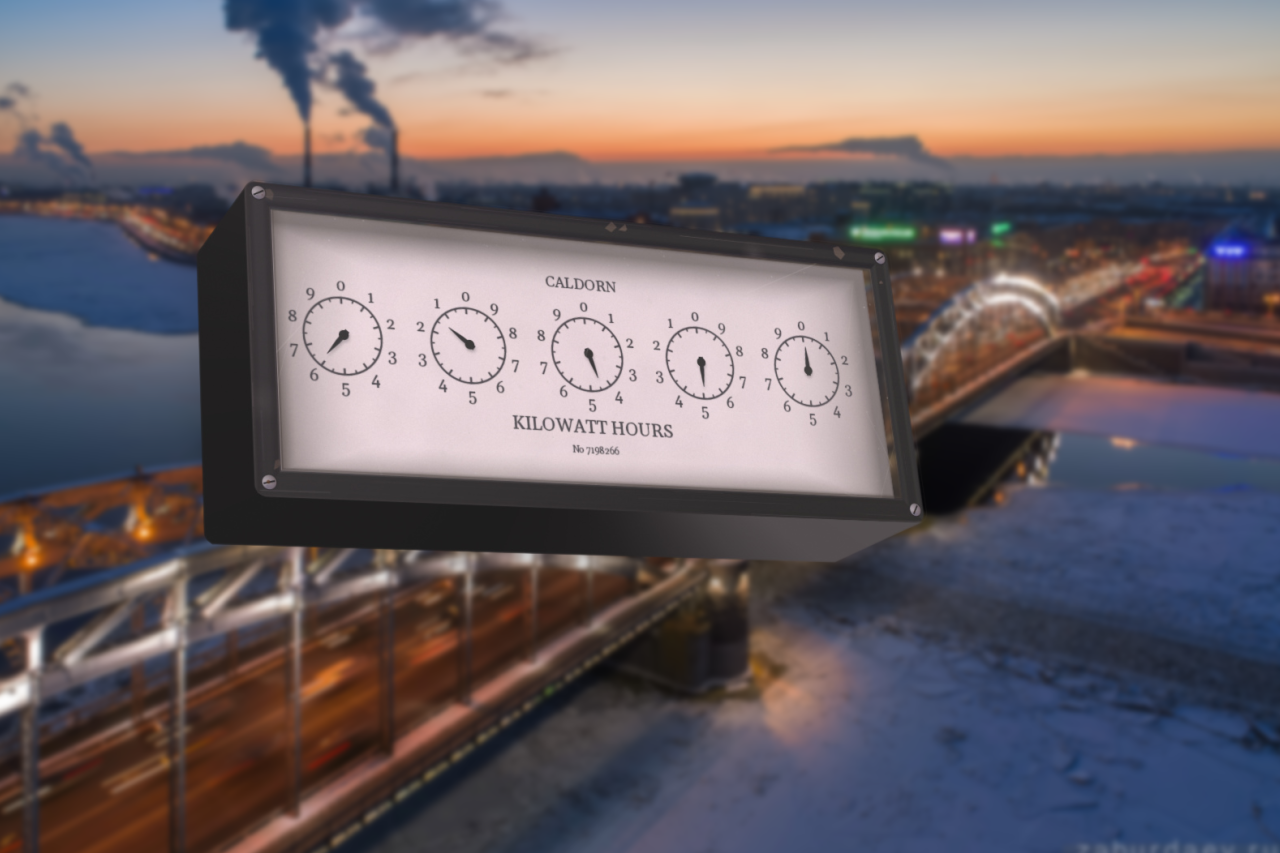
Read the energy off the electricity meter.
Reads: 61450 kWh
